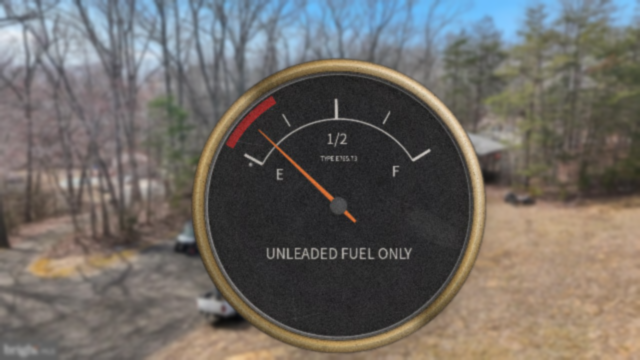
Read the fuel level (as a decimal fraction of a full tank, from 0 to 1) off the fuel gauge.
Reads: 0.125
